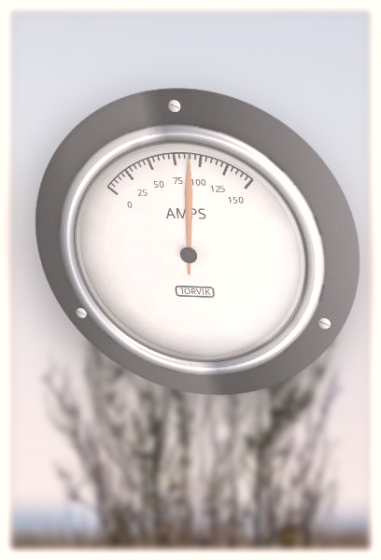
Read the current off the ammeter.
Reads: 90 A
